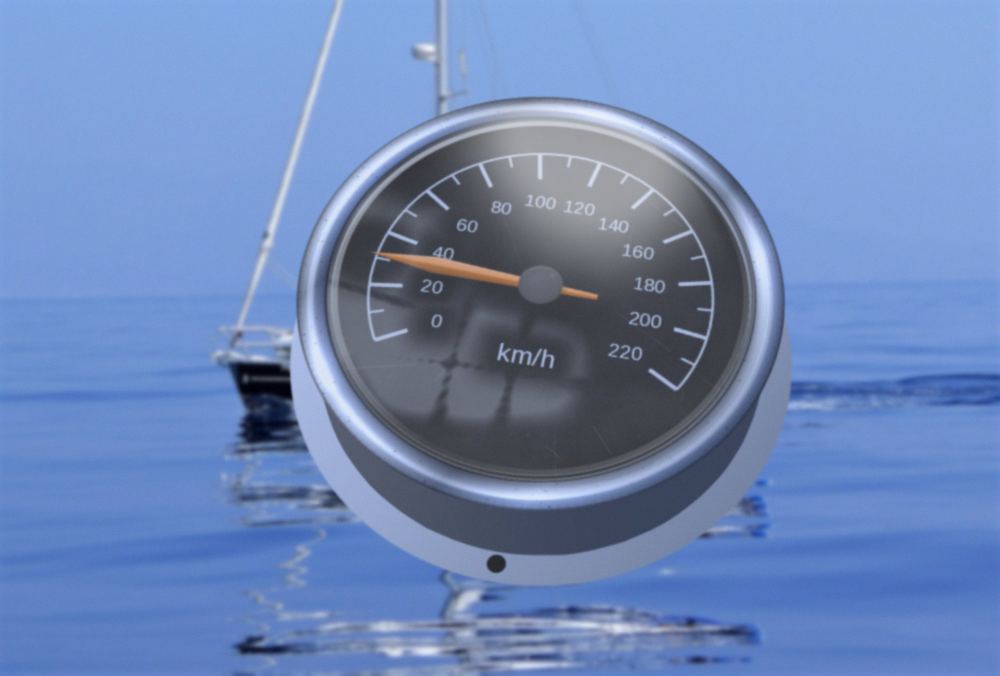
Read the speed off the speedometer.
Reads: 30 km/h
